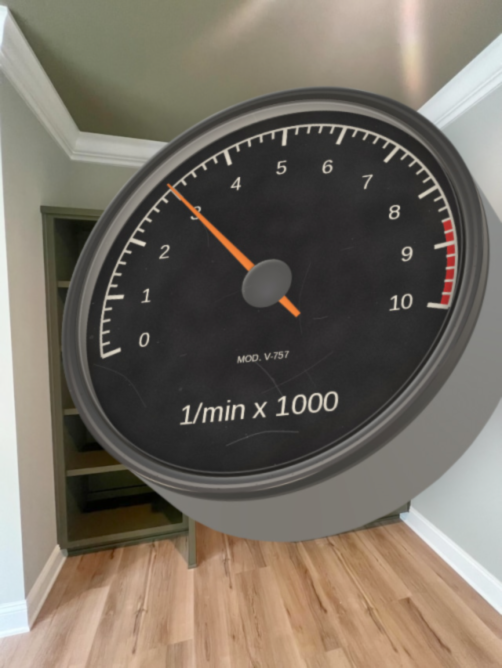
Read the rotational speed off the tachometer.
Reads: 3000 rpm
